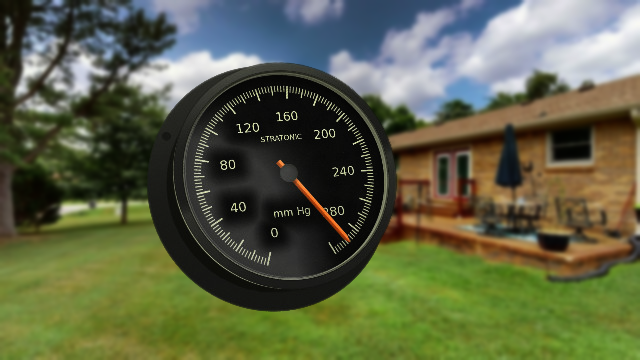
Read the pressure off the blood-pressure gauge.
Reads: 290 mmHg
